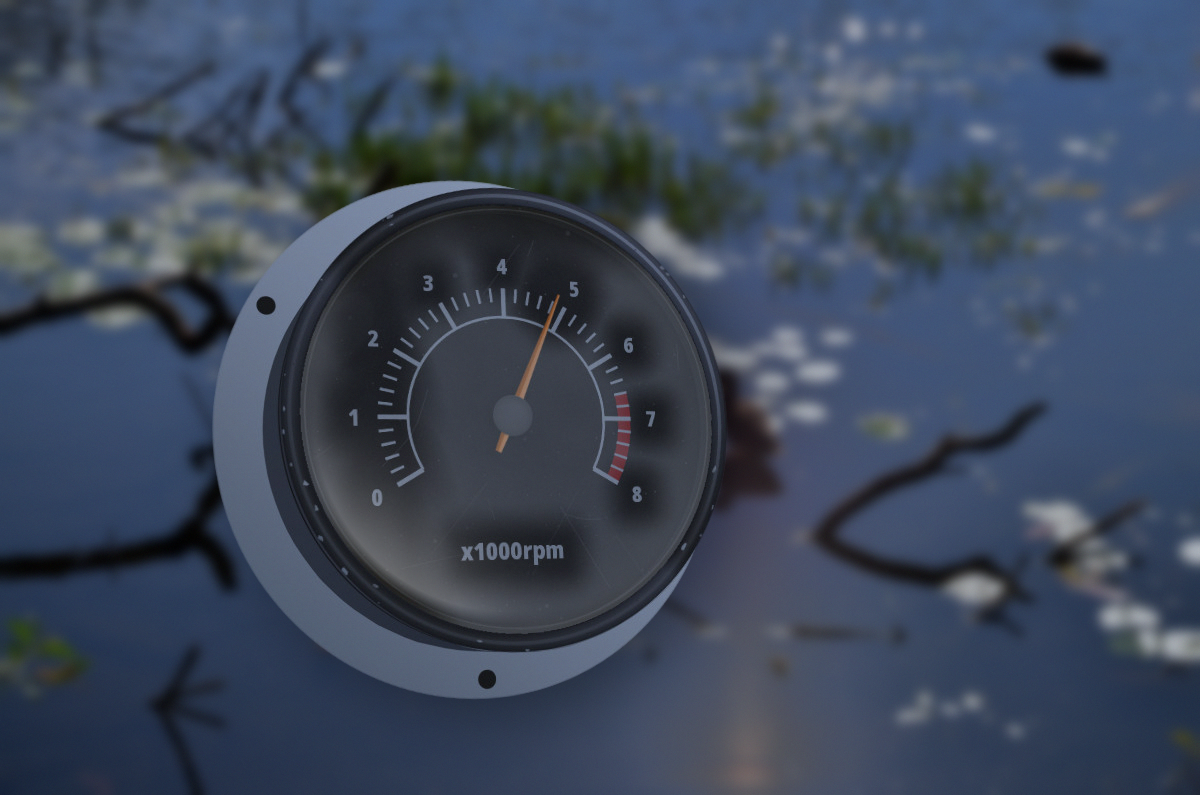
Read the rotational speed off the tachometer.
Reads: 4800 rpm
